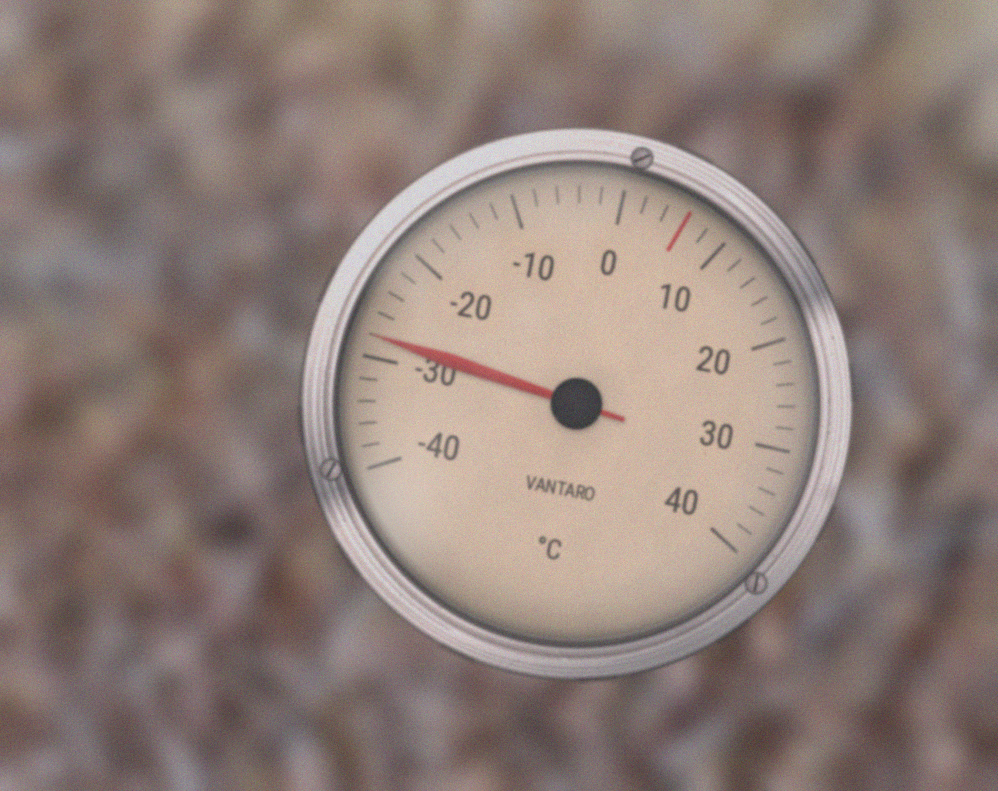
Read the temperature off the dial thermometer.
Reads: -28 °C
